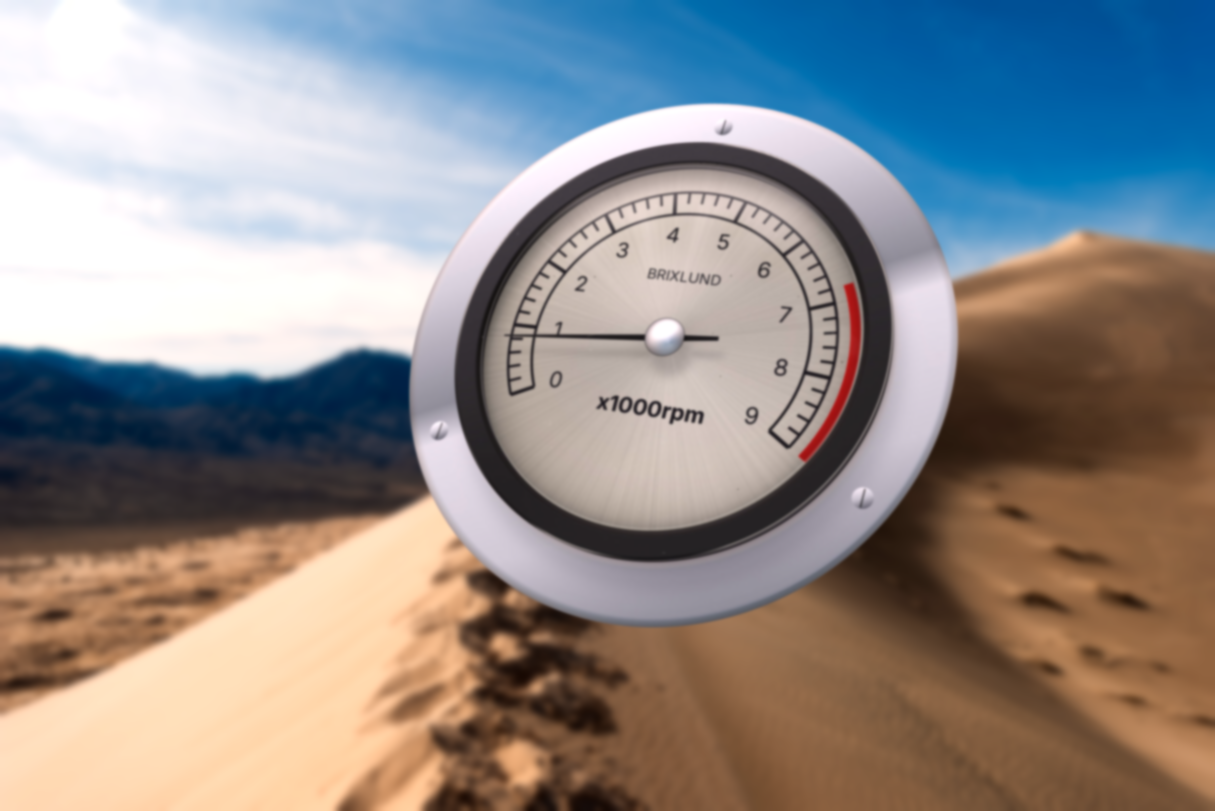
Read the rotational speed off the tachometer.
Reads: 800 rpm
